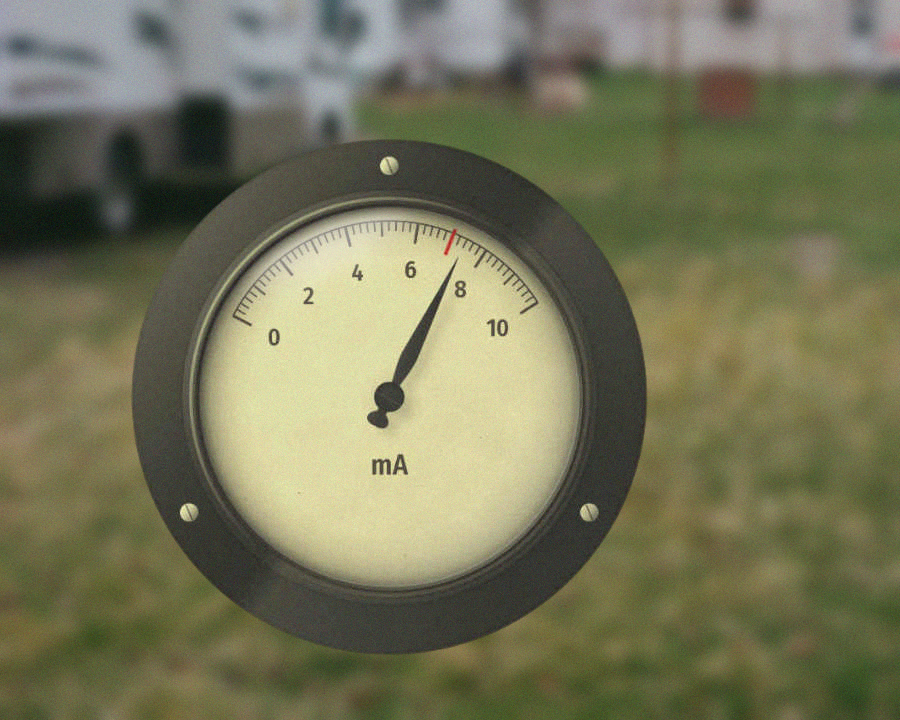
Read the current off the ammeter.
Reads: 7.4 mA
